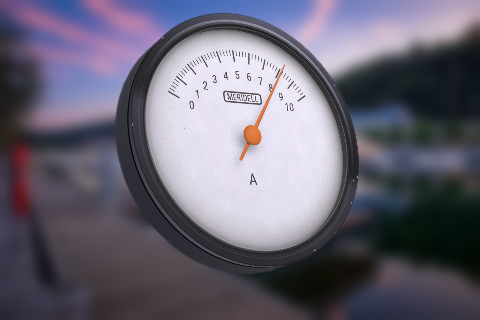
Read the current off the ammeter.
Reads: 8 A
